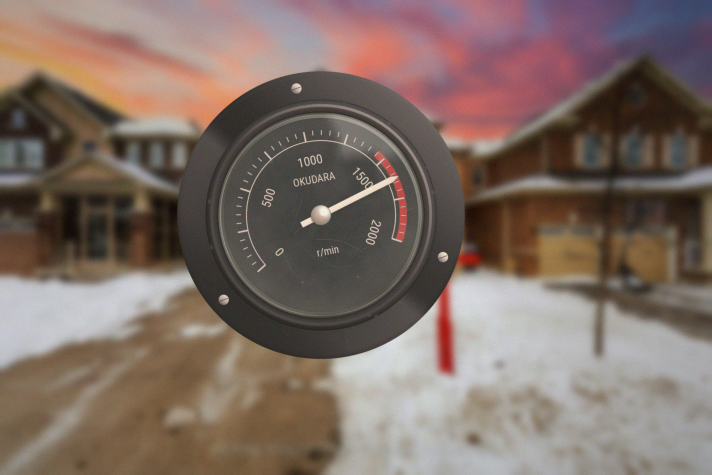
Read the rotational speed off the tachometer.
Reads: 1625 rpm
